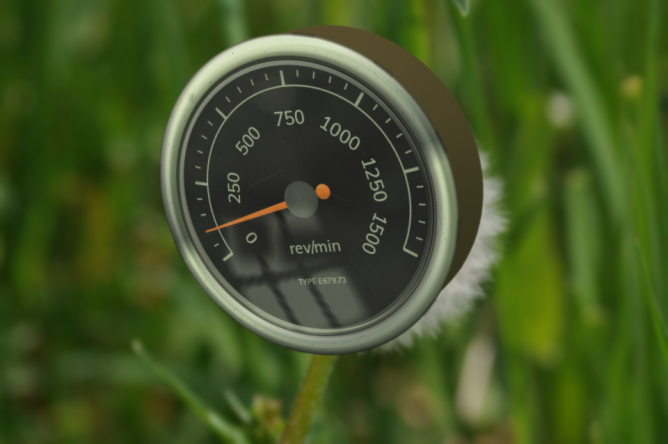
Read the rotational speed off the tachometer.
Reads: 100 rpm
